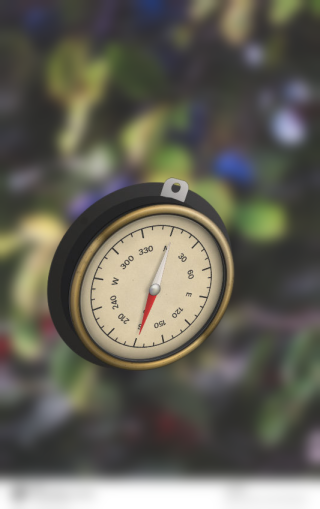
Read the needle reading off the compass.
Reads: 180 °
